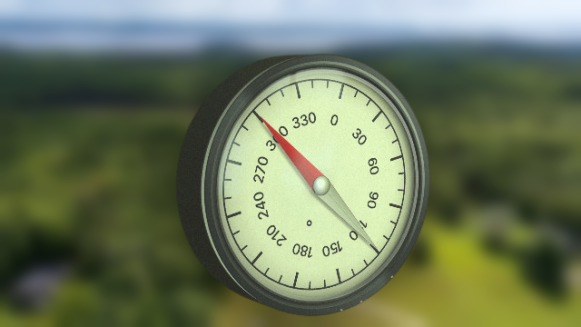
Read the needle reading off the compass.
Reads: 300 °
